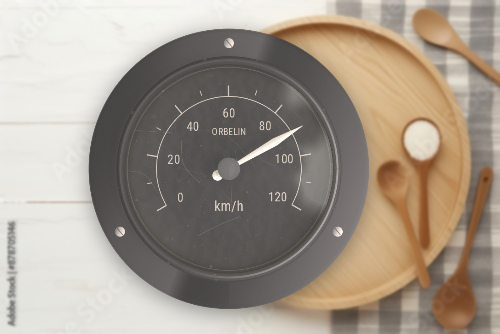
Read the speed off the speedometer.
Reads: 90 km/h
